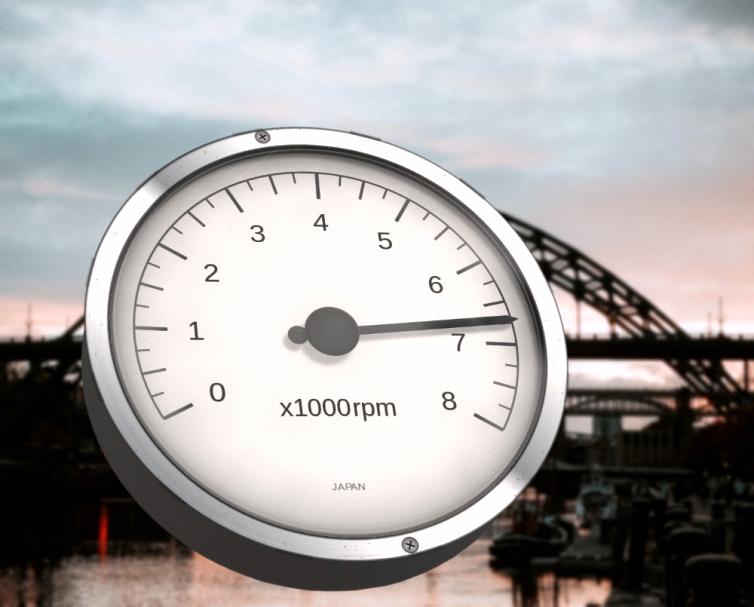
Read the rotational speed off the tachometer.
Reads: 6750 rpm
